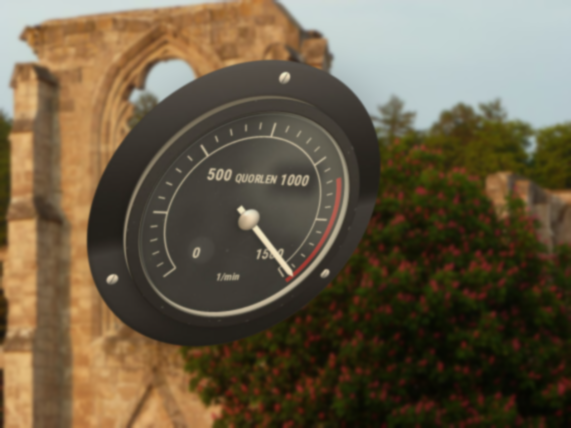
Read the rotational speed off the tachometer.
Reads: 1475 rpm
